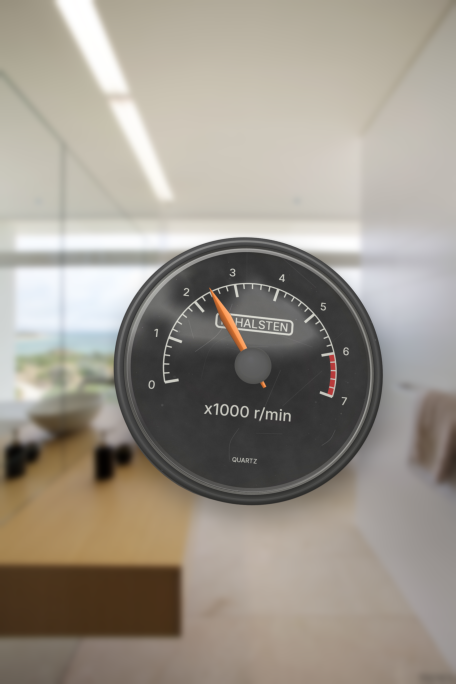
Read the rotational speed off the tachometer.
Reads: 2400 rpm
